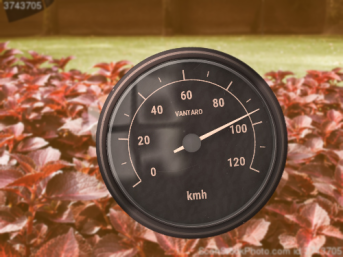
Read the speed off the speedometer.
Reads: 95 km/h
